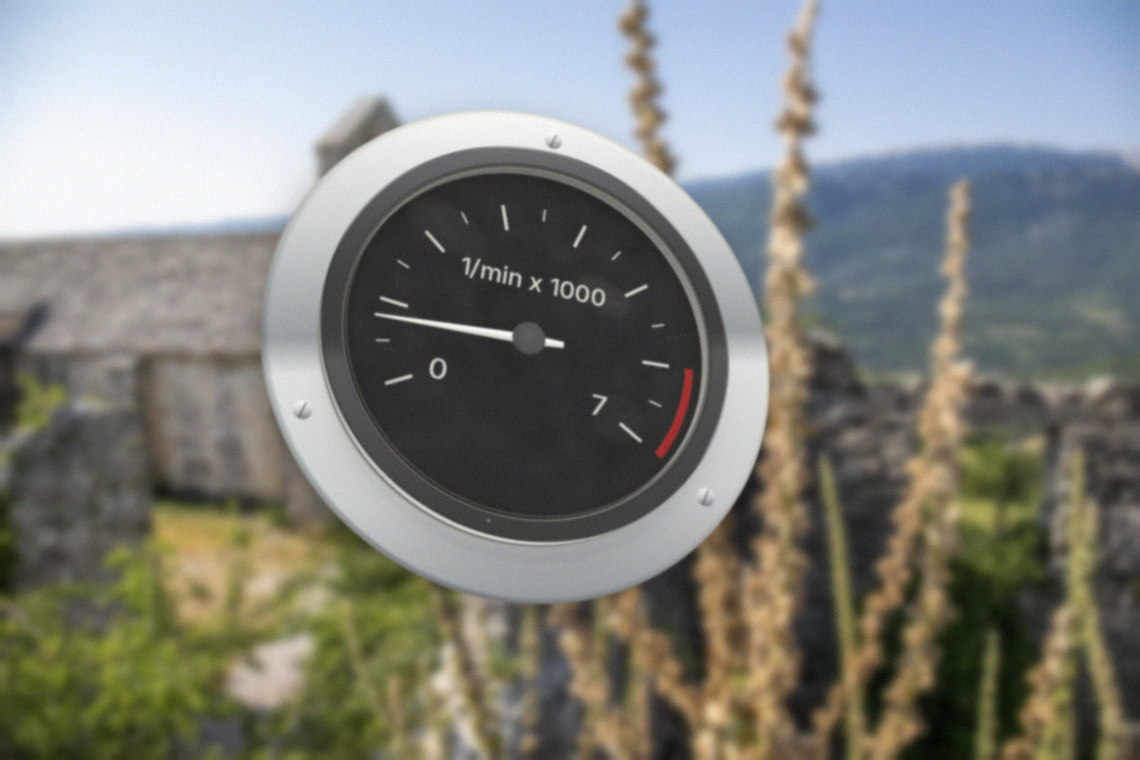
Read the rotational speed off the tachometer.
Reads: 750 rpm
